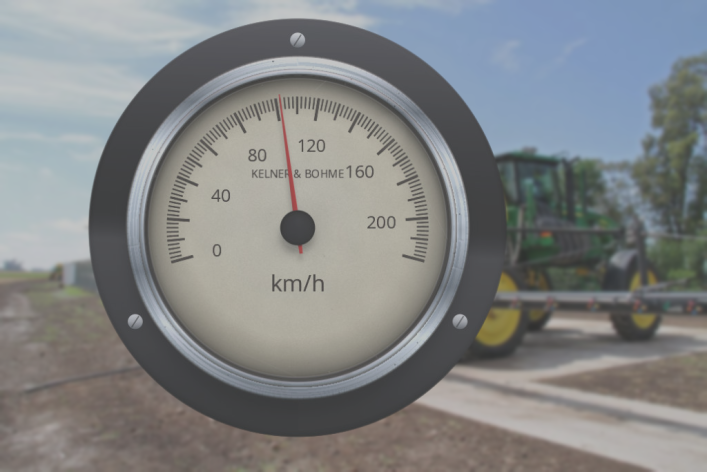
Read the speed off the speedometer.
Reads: 102 km/h
